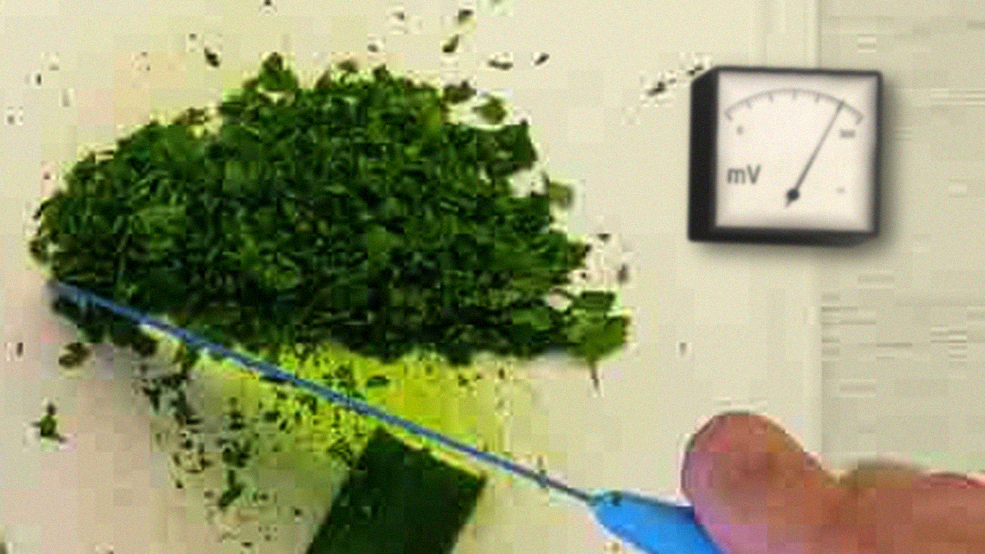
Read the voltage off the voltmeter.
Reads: 250 mV
